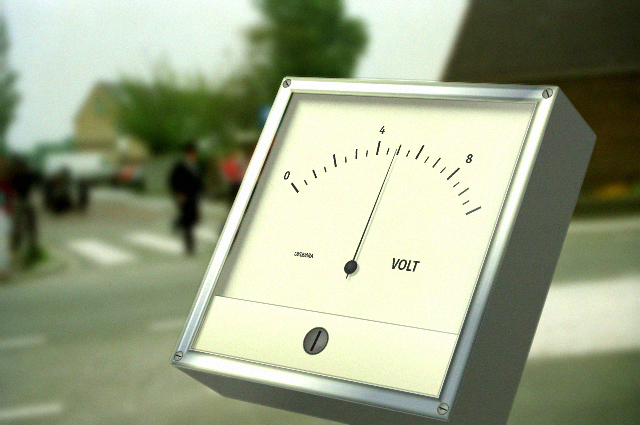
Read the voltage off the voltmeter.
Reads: 5 V
